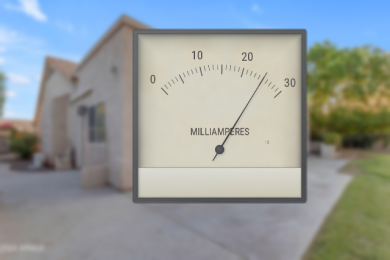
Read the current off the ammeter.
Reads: 25 mA
